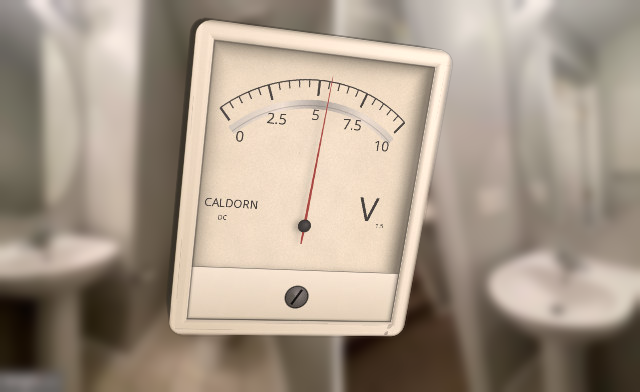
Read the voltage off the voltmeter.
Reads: 5.5 V
